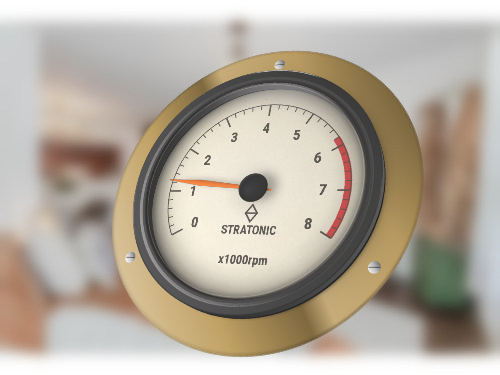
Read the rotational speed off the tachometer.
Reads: 1200 rpm
